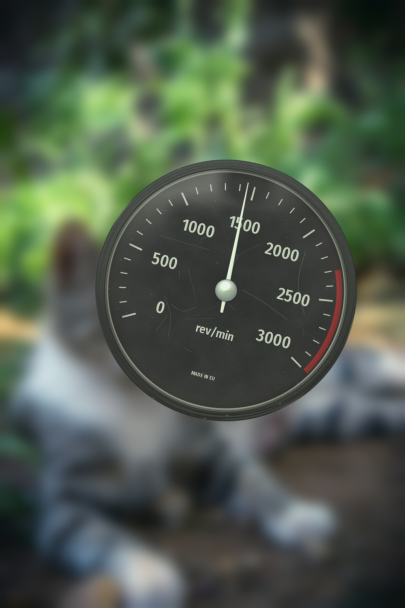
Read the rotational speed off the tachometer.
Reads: 1450 rpm
